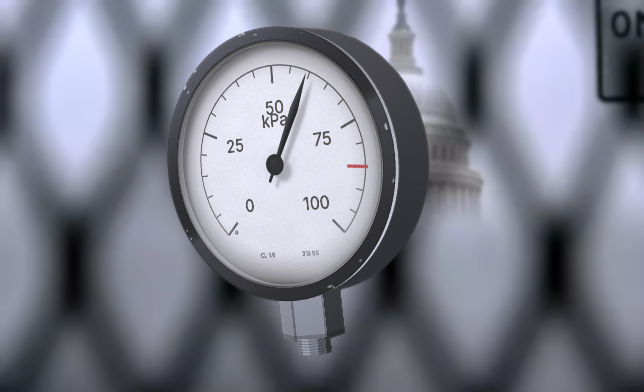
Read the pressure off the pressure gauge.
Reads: 60 kPa
